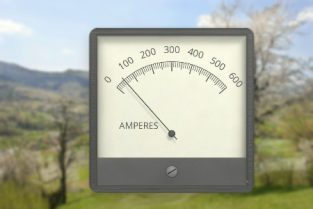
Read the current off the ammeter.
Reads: 50 A
